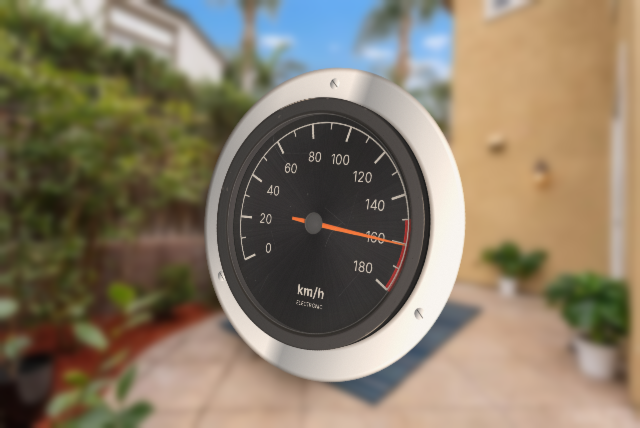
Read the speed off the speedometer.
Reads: 160 km/h
